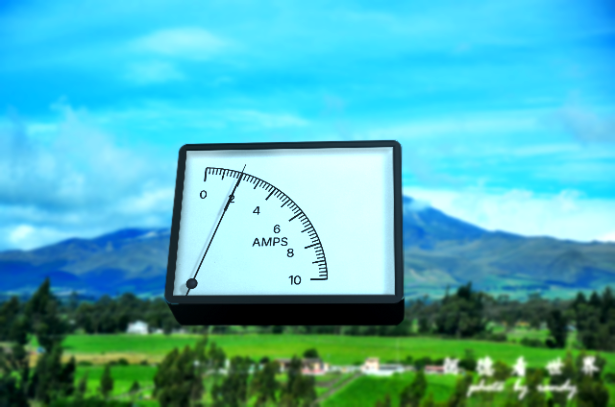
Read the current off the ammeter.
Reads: 2 A
